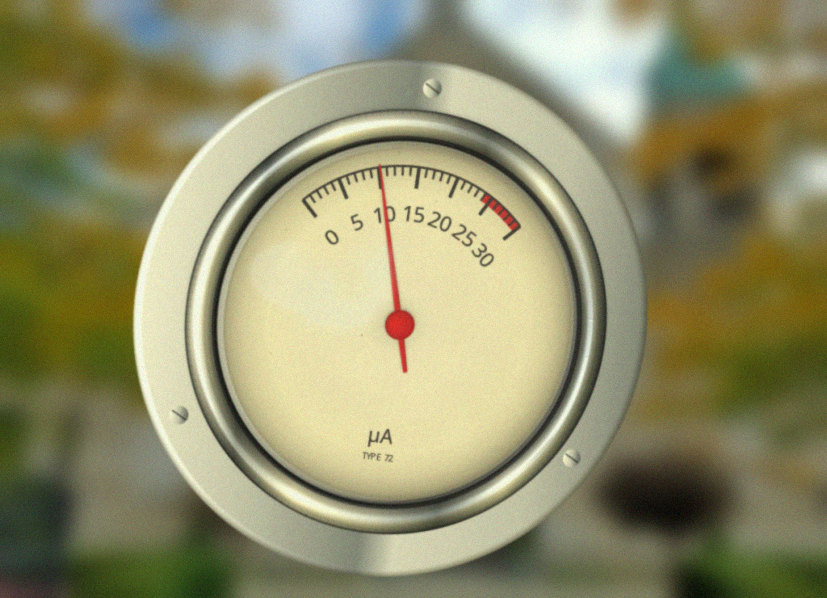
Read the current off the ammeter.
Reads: 10 µA
